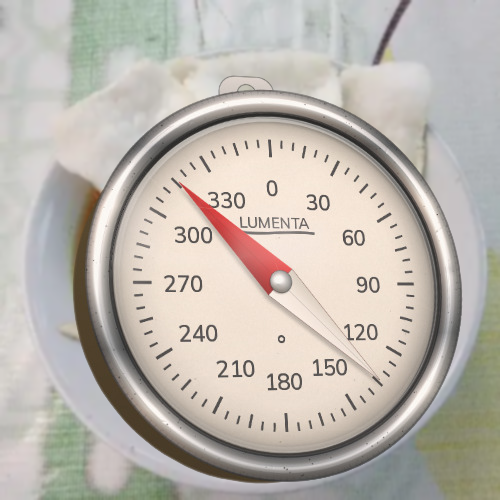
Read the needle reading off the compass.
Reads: 315 °
